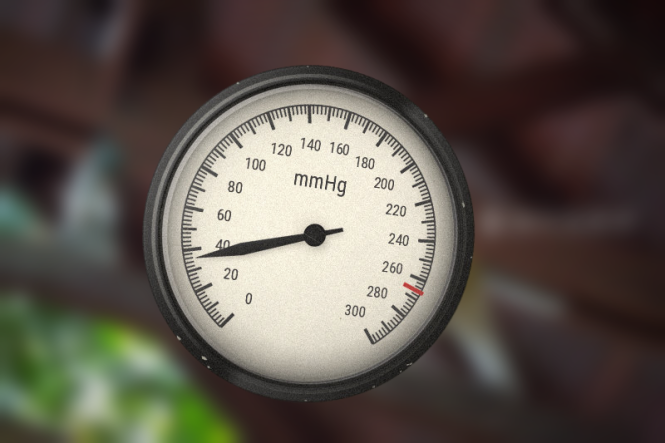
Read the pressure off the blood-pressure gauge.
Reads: 36 mmHg
